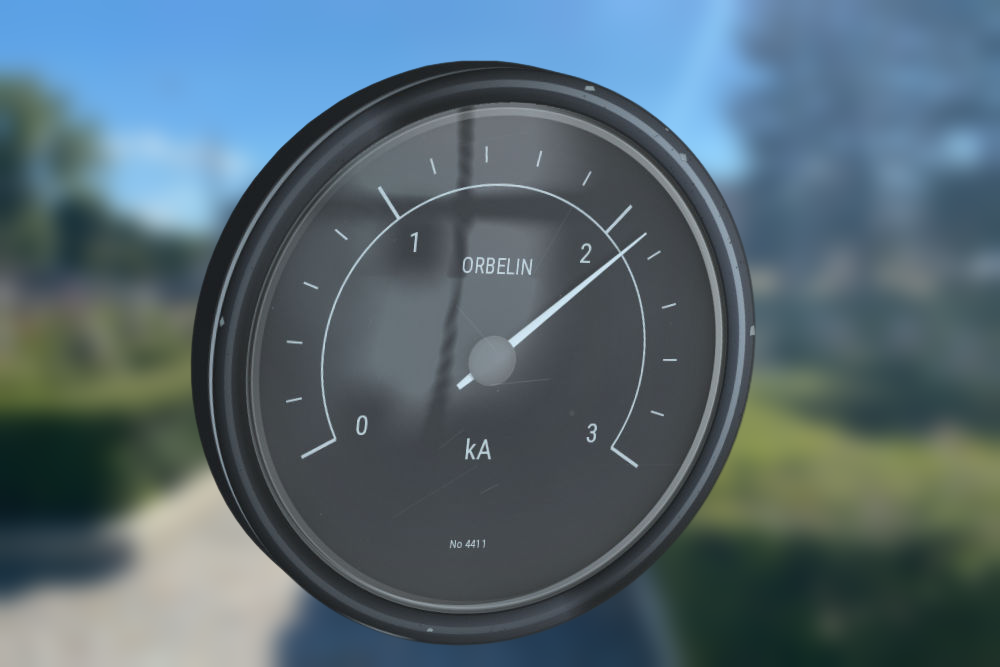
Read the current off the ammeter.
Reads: 2.1 kA
